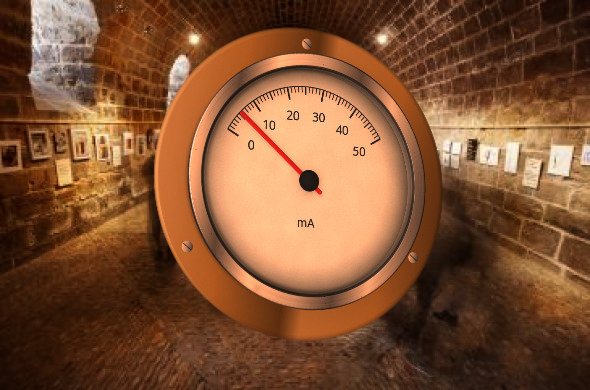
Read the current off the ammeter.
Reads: 5 mA
